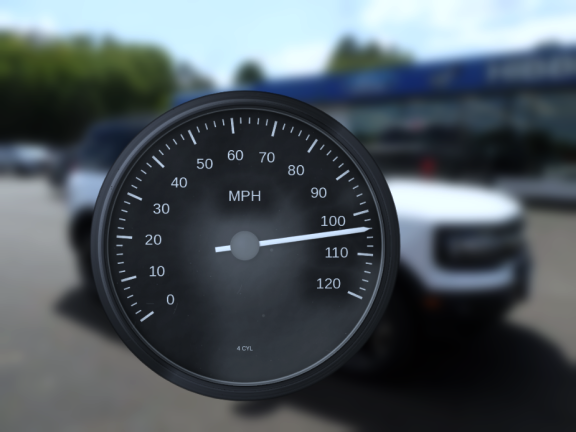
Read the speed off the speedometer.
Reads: 104 mph
